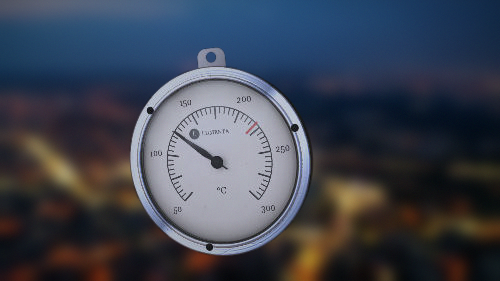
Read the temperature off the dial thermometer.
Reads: 125 °C
